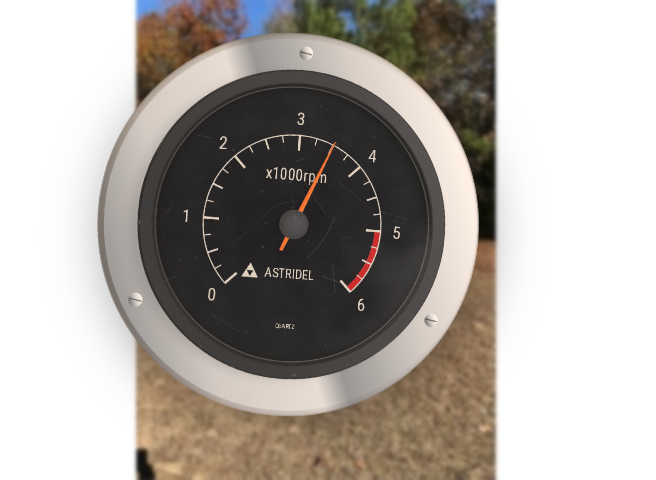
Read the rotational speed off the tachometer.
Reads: 3500 rpm
